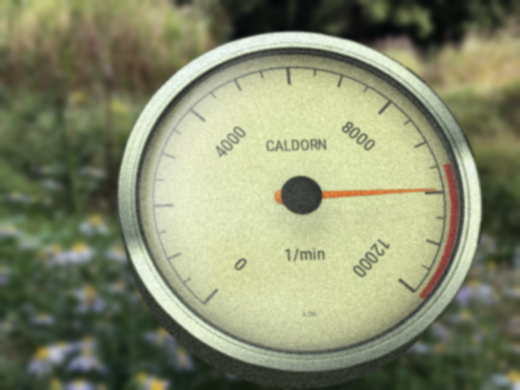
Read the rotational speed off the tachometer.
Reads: 10000 rpm
